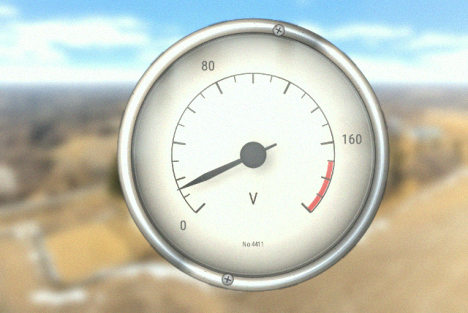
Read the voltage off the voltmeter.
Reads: 15 V
